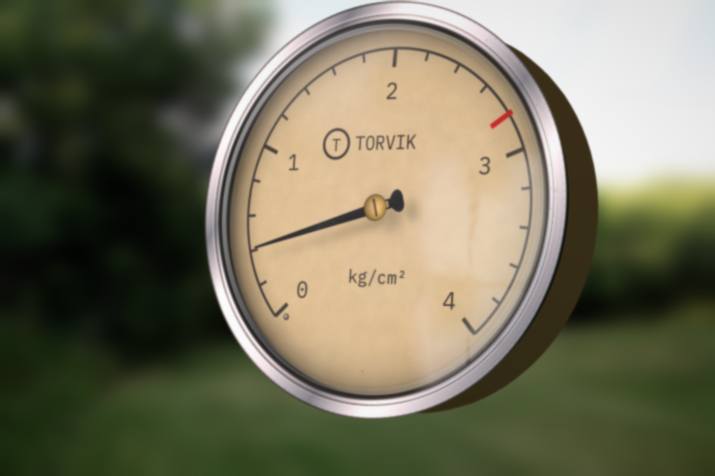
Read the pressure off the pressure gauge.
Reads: 0.4 kg/cm²
